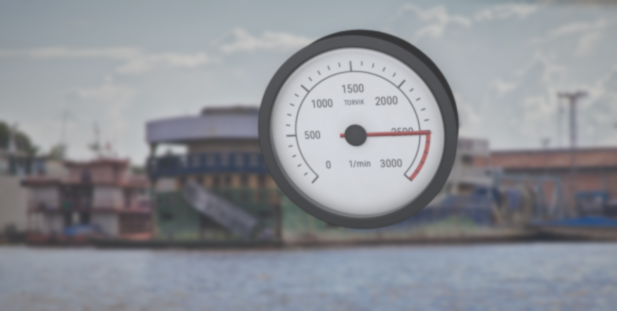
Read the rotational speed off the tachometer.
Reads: 2500 rpm
